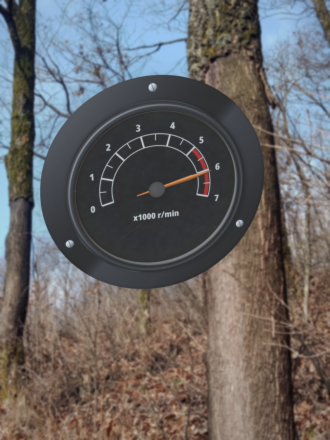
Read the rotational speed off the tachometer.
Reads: 6000 rpm
